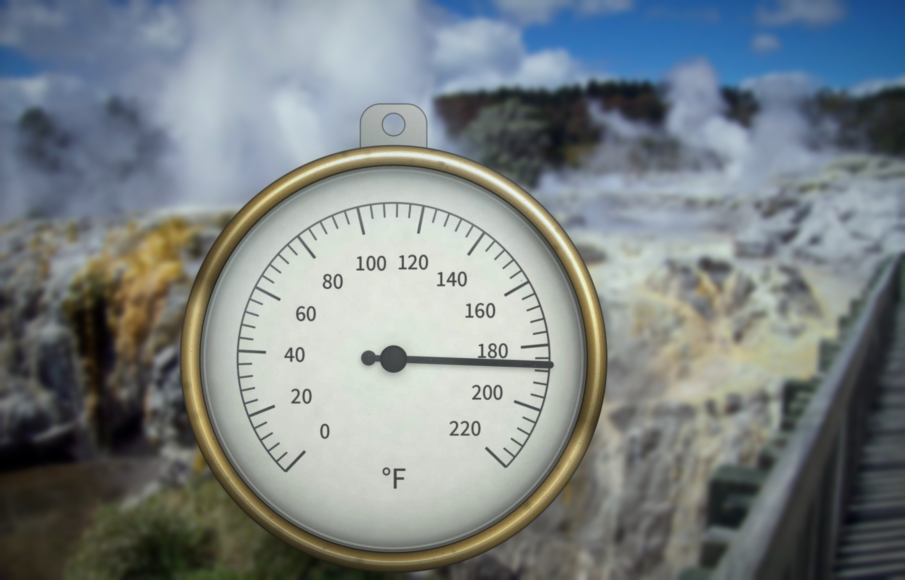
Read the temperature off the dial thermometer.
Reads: 186 °F
